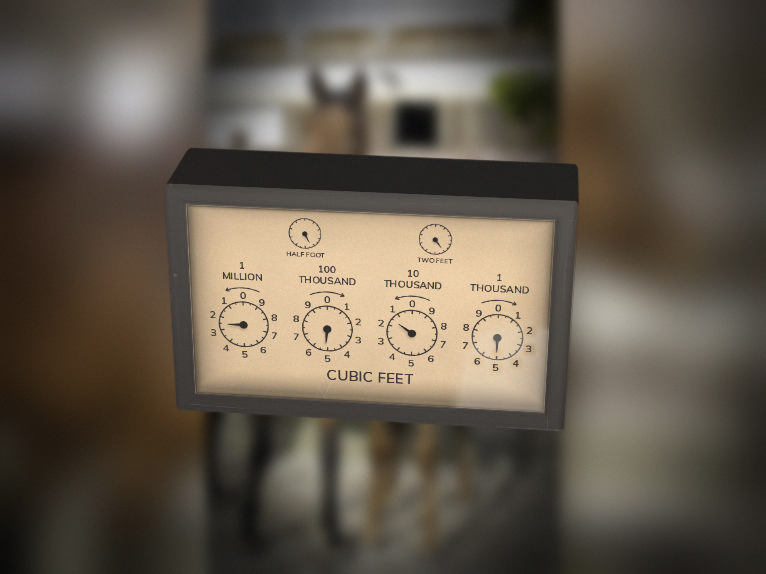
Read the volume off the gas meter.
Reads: 251500 ft³
